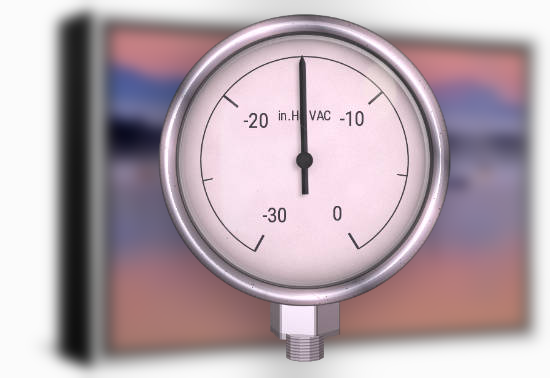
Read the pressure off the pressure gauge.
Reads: -15 inHg
